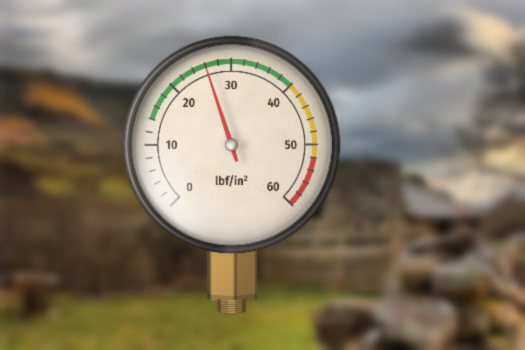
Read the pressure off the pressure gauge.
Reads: 26 psi
